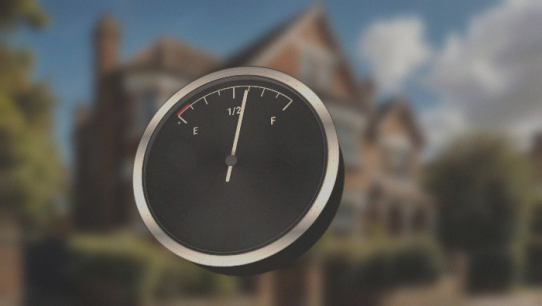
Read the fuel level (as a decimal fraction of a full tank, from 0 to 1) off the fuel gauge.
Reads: 0.625
